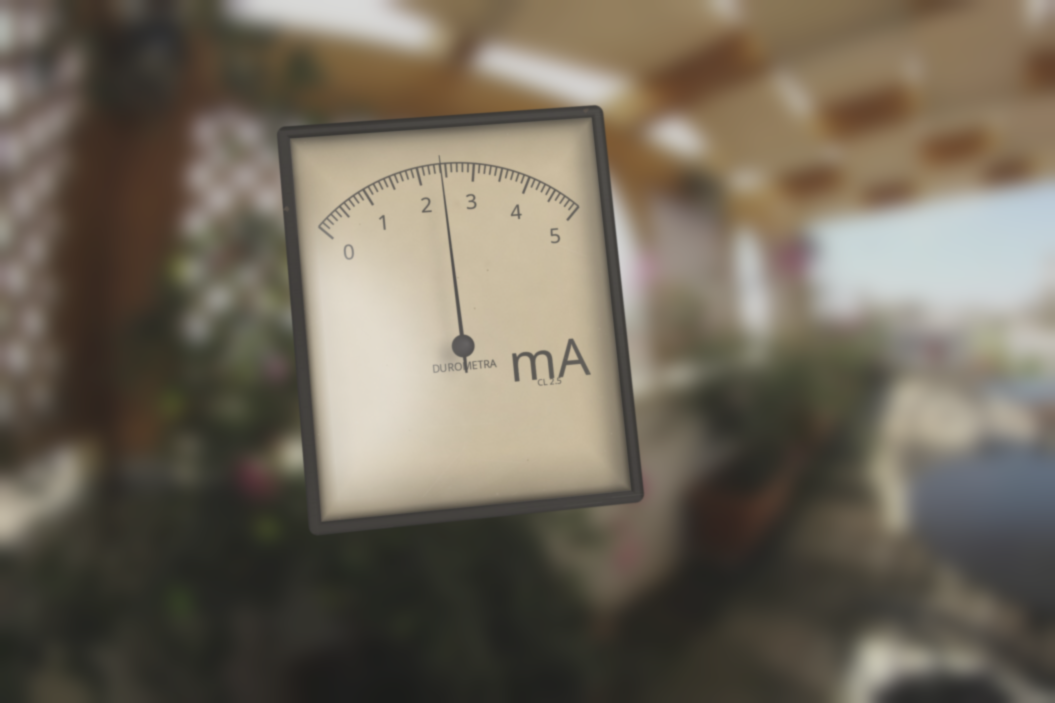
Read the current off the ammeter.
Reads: 2.4 mA
